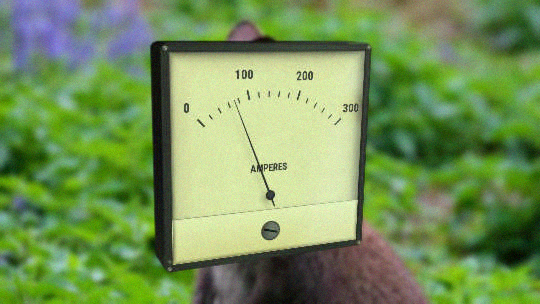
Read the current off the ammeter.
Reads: 70 A
